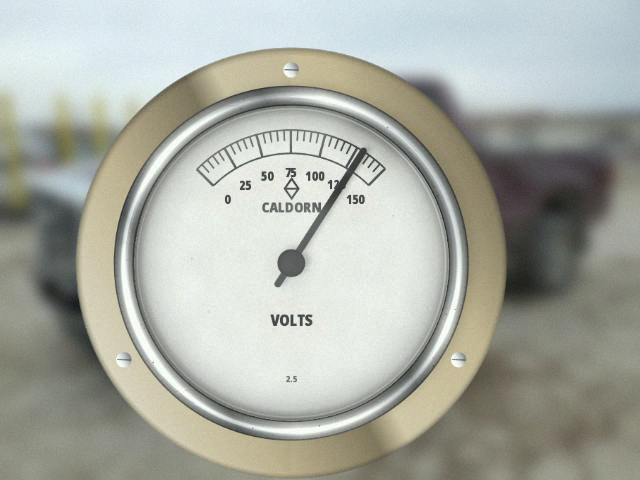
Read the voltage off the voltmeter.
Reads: 130 V
